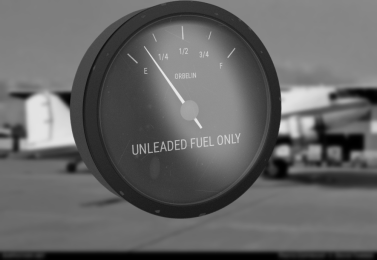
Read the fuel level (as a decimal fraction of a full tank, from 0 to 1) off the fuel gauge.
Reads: 0.125
